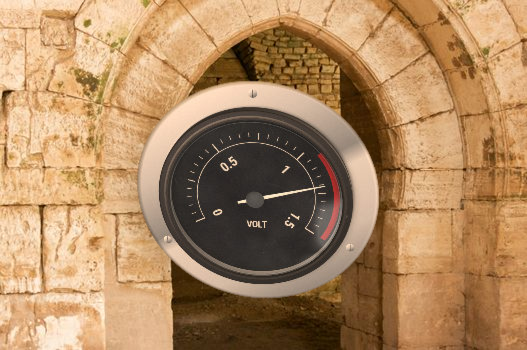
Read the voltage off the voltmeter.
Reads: 1.2 V
